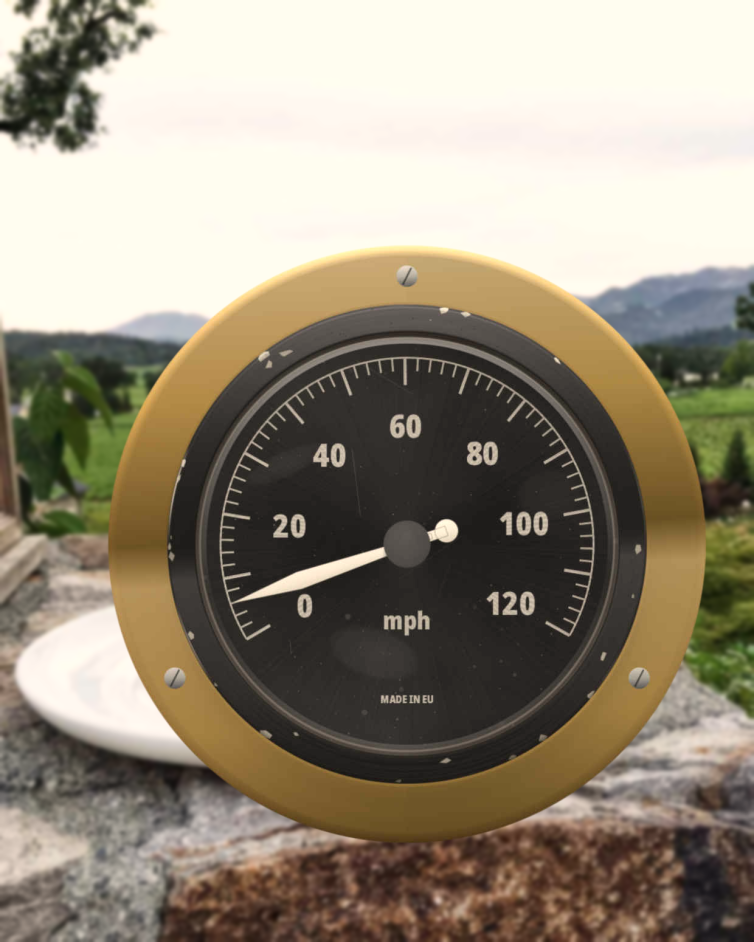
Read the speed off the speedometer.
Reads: 6 mph
